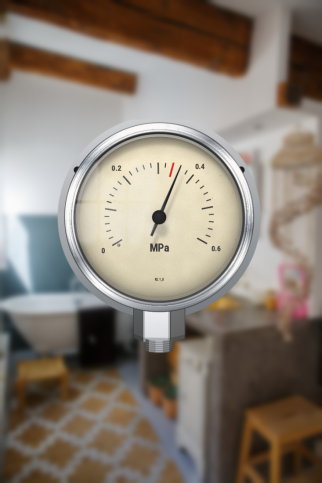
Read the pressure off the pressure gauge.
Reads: 0.36 MPa
